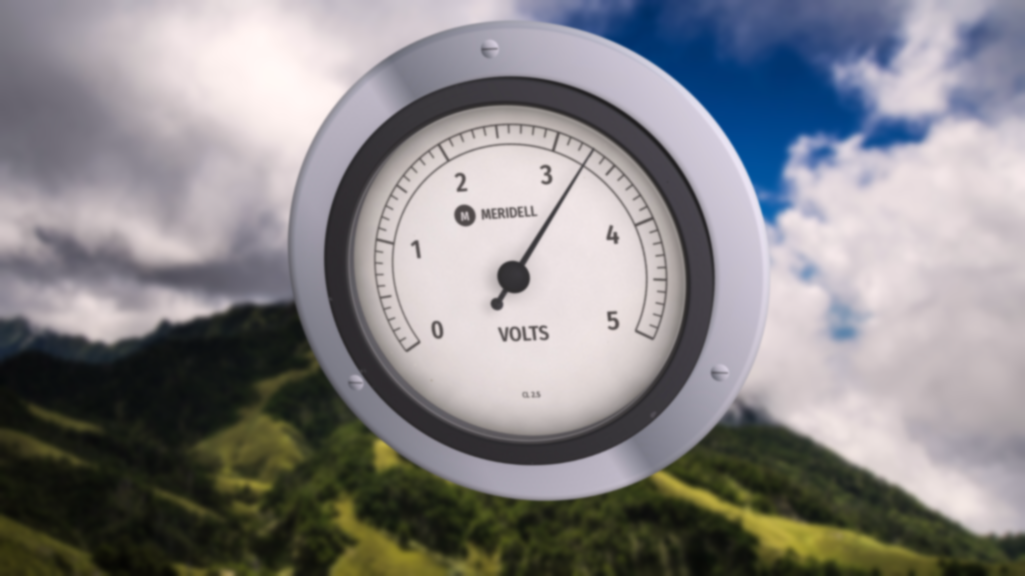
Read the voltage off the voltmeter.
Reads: 3.3 V
